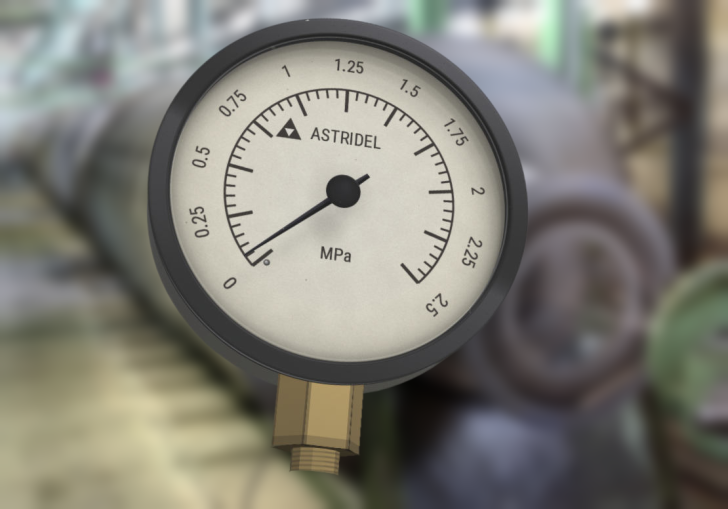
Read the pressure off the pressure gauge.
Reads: 0.05 MPa
